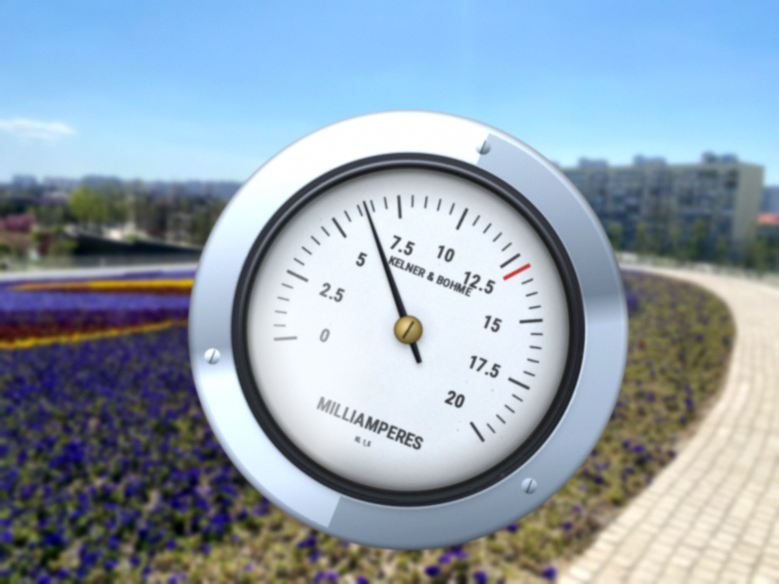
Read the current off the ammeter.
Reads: 6.25 mA
